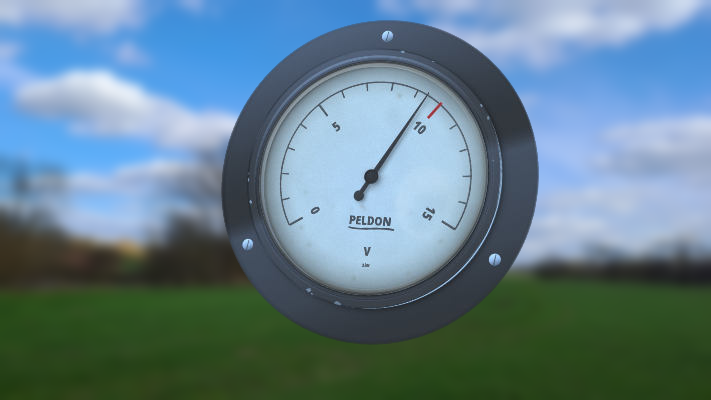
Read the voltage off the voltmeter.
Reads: 9.5 V
